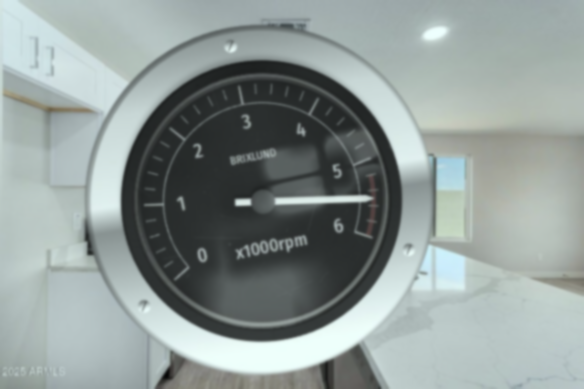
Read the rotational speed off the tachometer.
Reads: 5500 rpm
